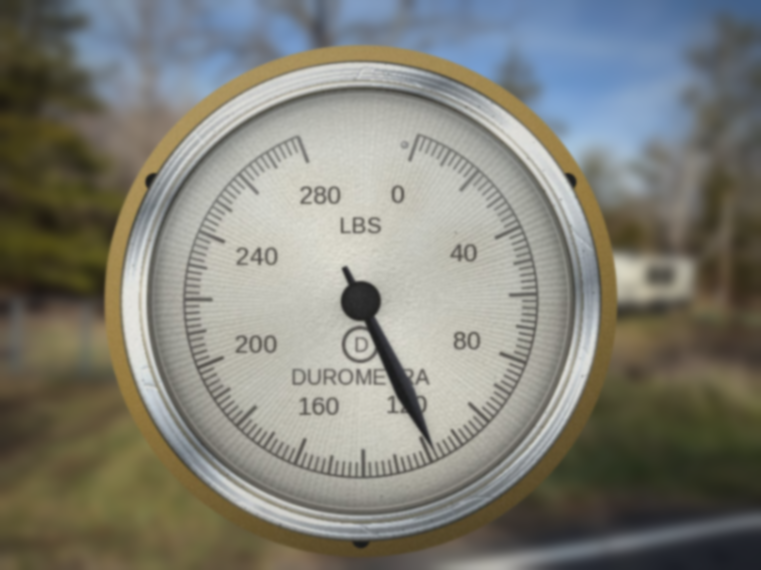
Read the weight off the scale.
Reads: 118 lb
